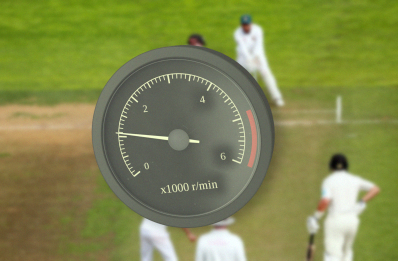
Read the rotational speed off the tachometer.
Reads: 1100 rpm
